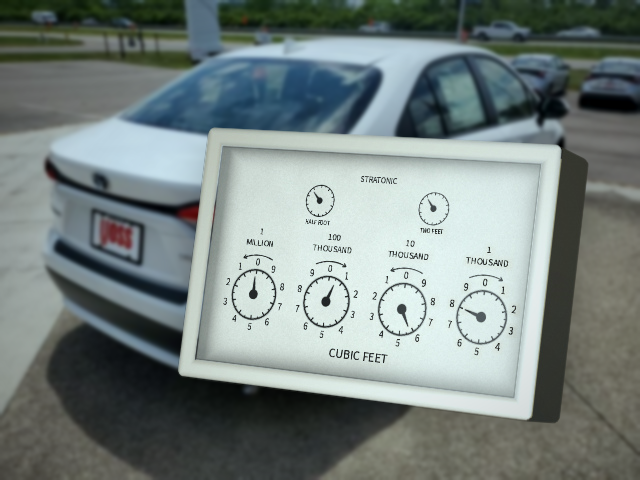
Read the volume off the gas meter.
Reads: 5800 ft³
